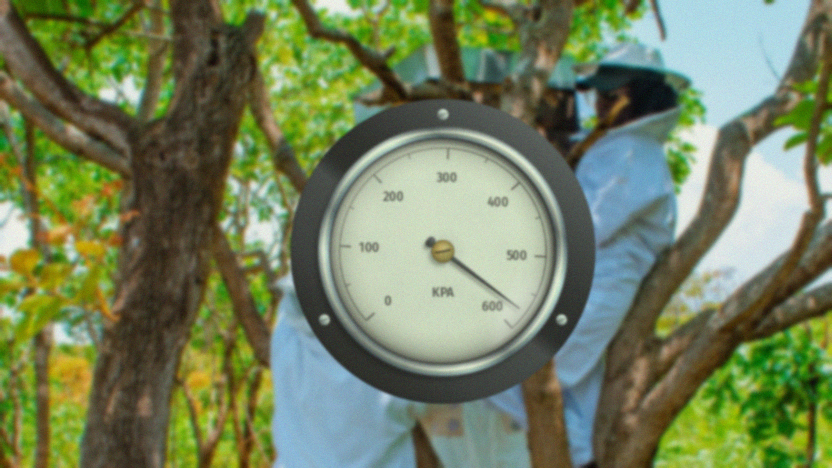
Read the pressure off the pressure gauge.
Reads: 575 kPa
